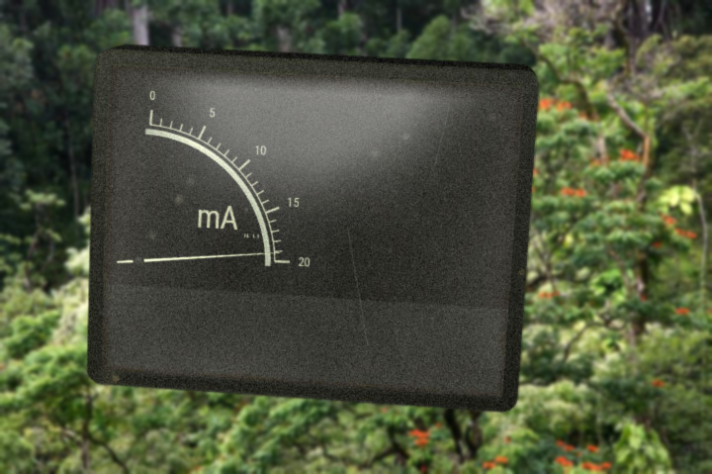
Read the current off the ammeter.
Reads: 19 mA
